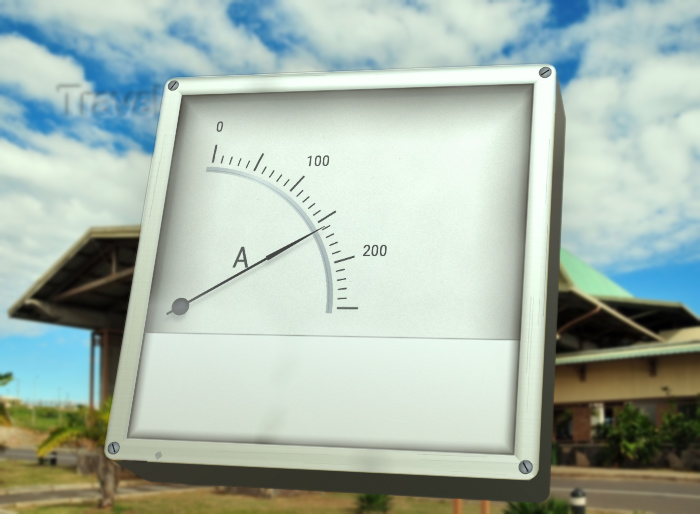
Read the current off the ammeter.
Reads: 160 A
